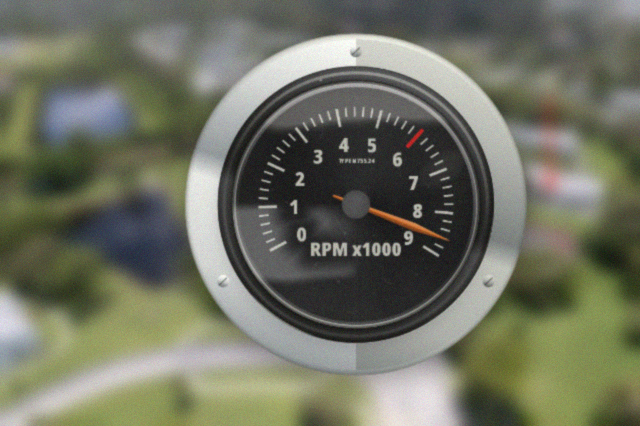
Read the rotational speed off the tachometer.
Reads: 8600 rpm
